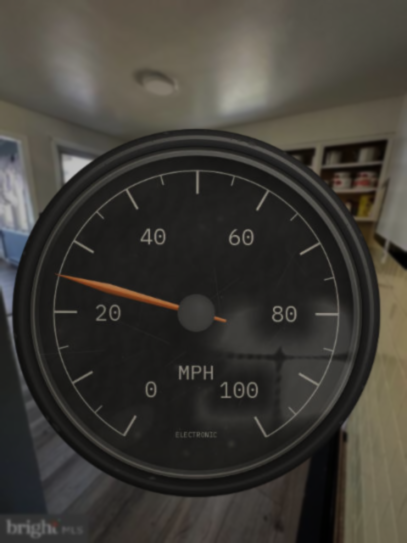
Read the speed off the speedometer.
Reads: 25 mph
